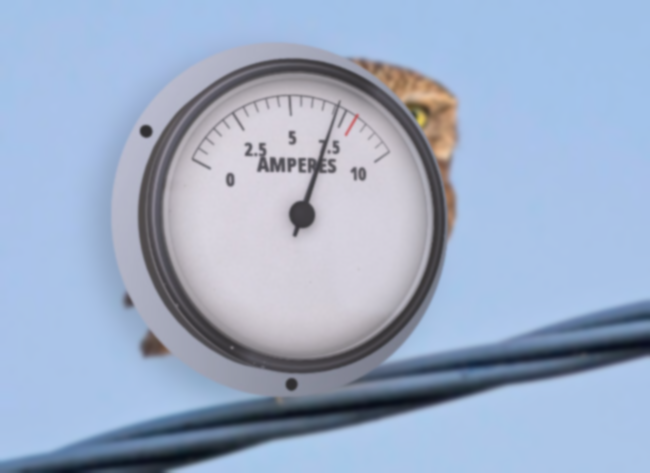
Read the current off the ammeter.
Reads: 7 A
